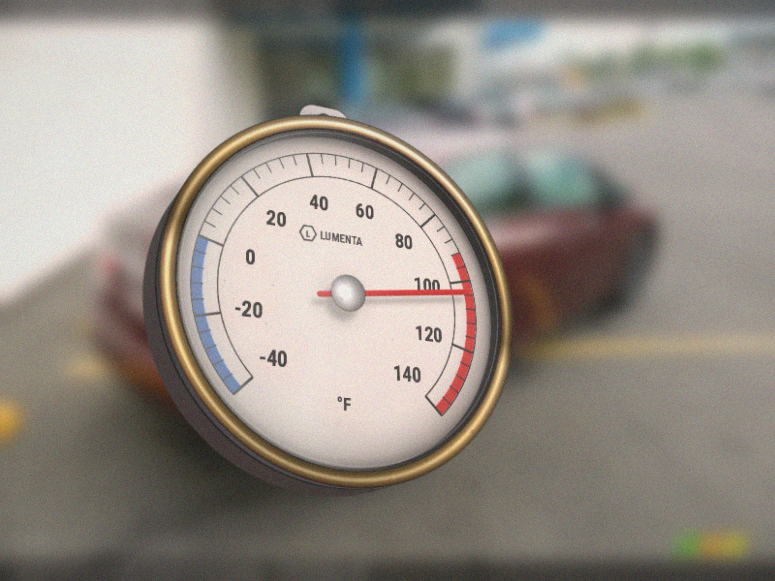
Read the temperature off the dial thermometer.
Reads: 104 °F
